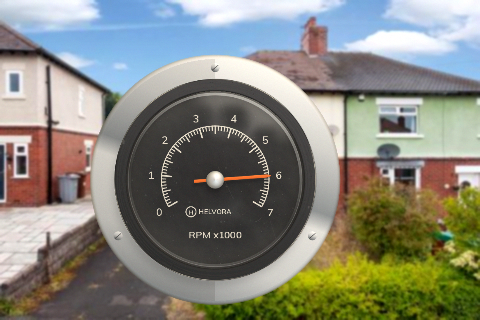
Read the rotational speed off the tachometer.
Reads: 6000 rpm
